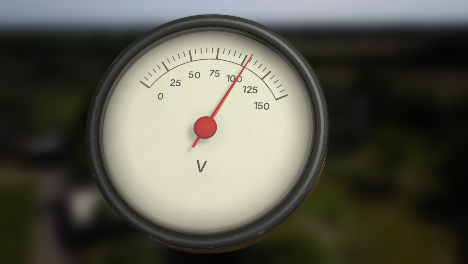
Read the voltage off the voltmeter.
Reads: 105 V
